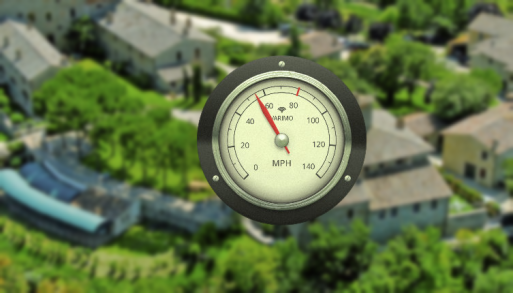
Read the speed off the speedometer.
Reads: 55 mph
